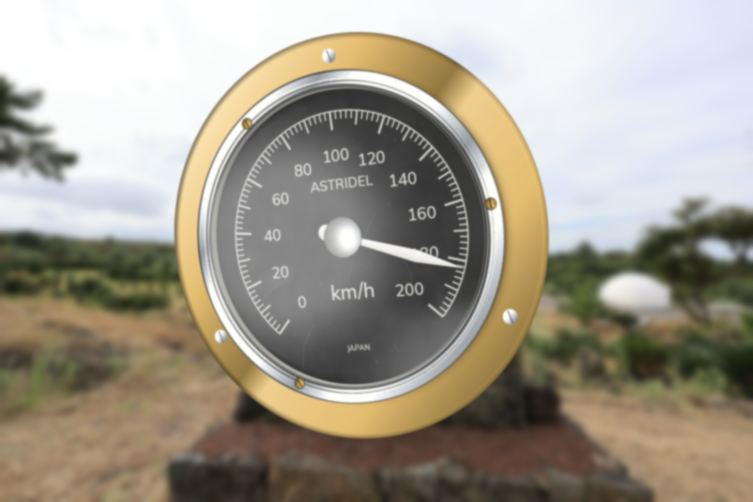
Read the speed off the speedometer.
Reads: 182 km/h
